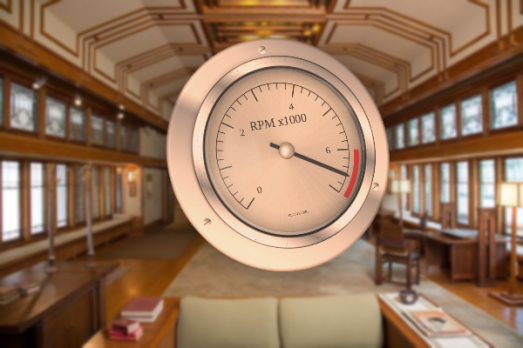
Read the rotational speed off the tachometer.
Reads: 6600 rpm
